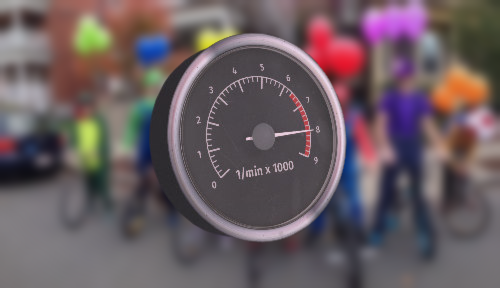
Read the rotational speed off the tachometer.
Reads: 8000 rpm
